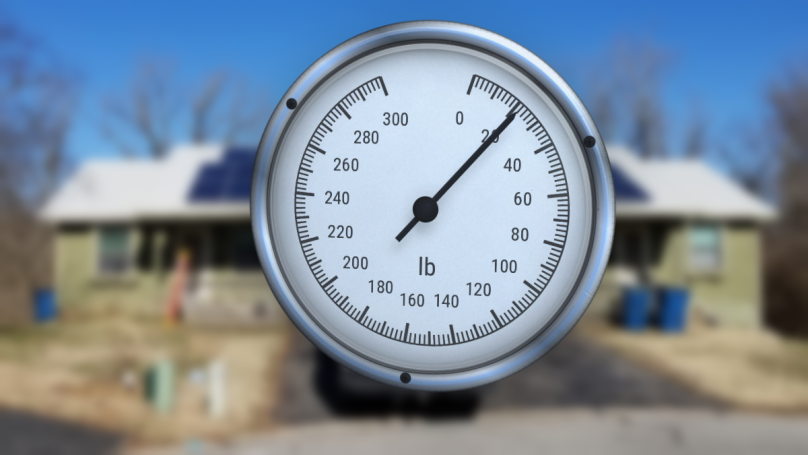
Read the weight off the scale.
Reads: 22 lb
